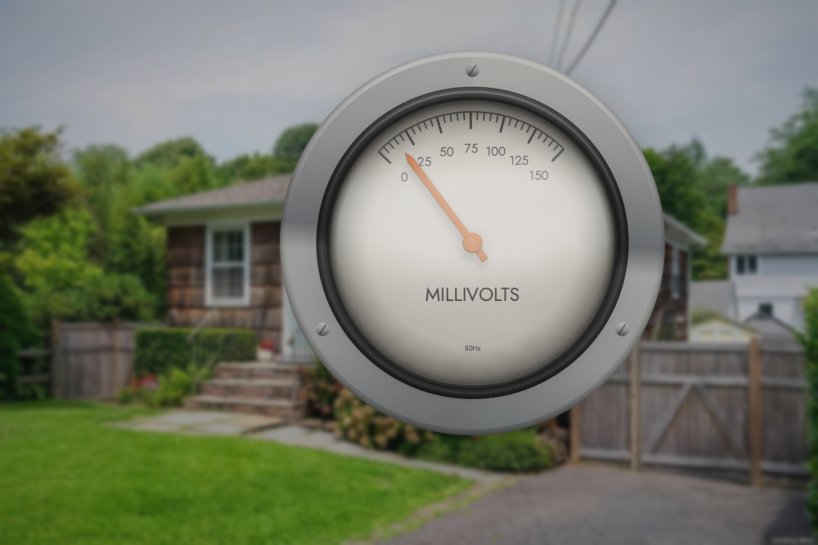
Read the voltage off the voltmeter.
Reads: 15 mV
